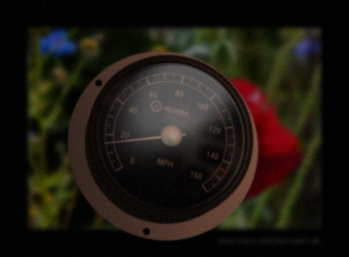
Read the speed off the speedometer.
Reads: 15 mph
